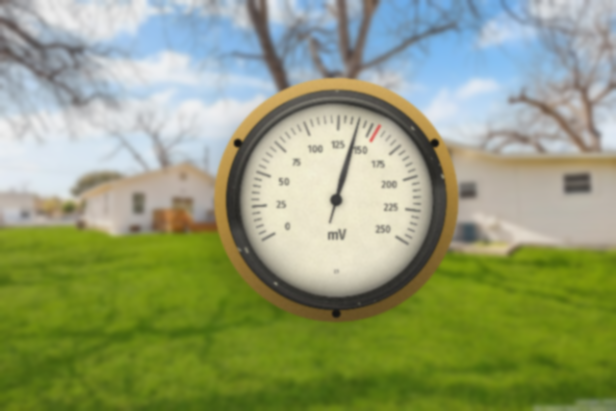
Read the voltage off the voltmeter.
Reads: 140 mV
